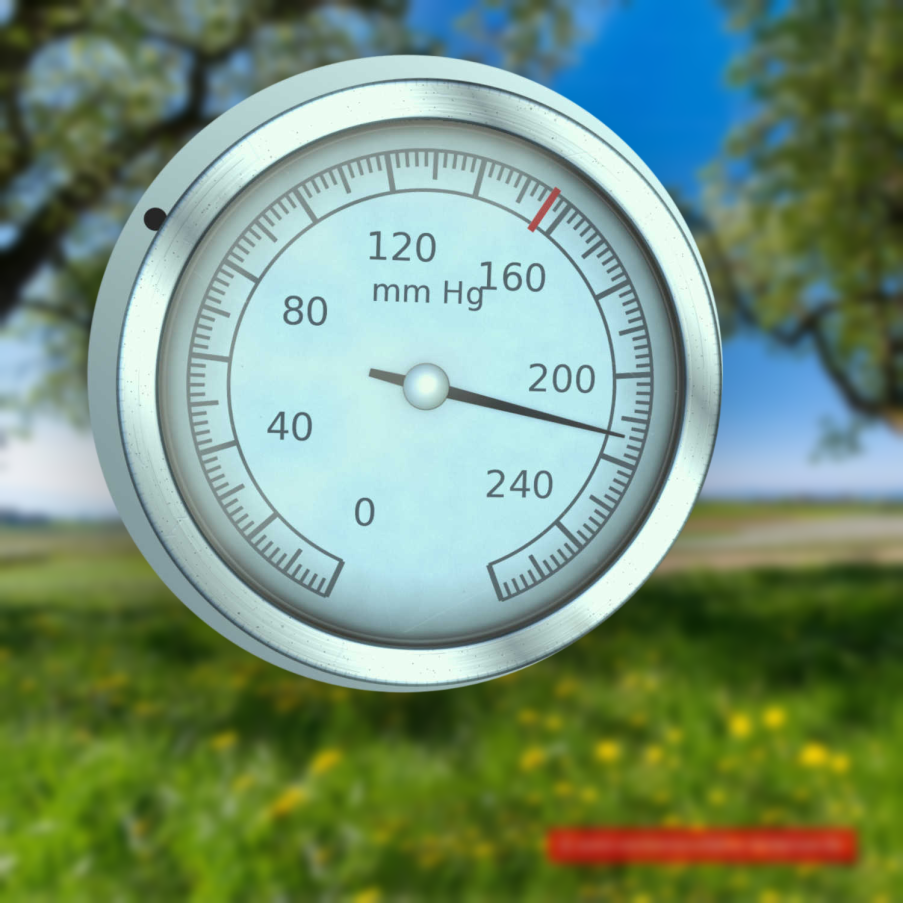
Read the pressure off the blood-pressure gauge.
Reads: 214 mmHg
